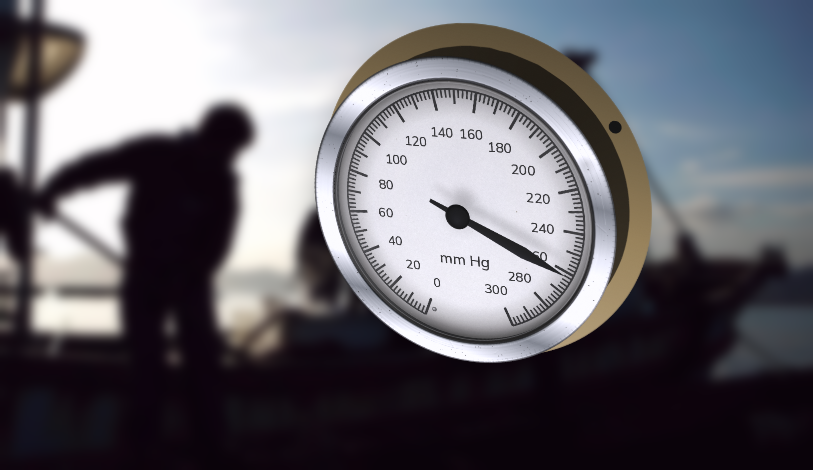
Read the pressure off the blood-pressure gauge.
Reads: 260 mmHg
